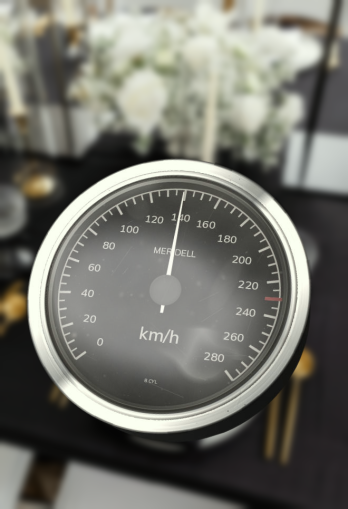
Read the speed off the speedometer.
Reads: 140 km/h
